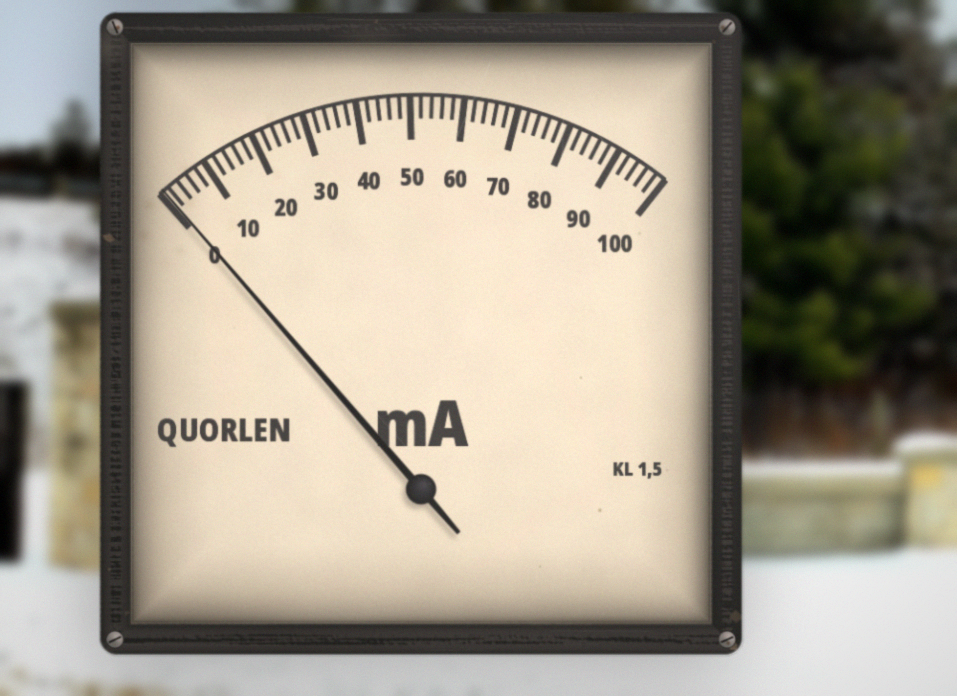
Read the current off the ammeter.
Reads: 1 mA
